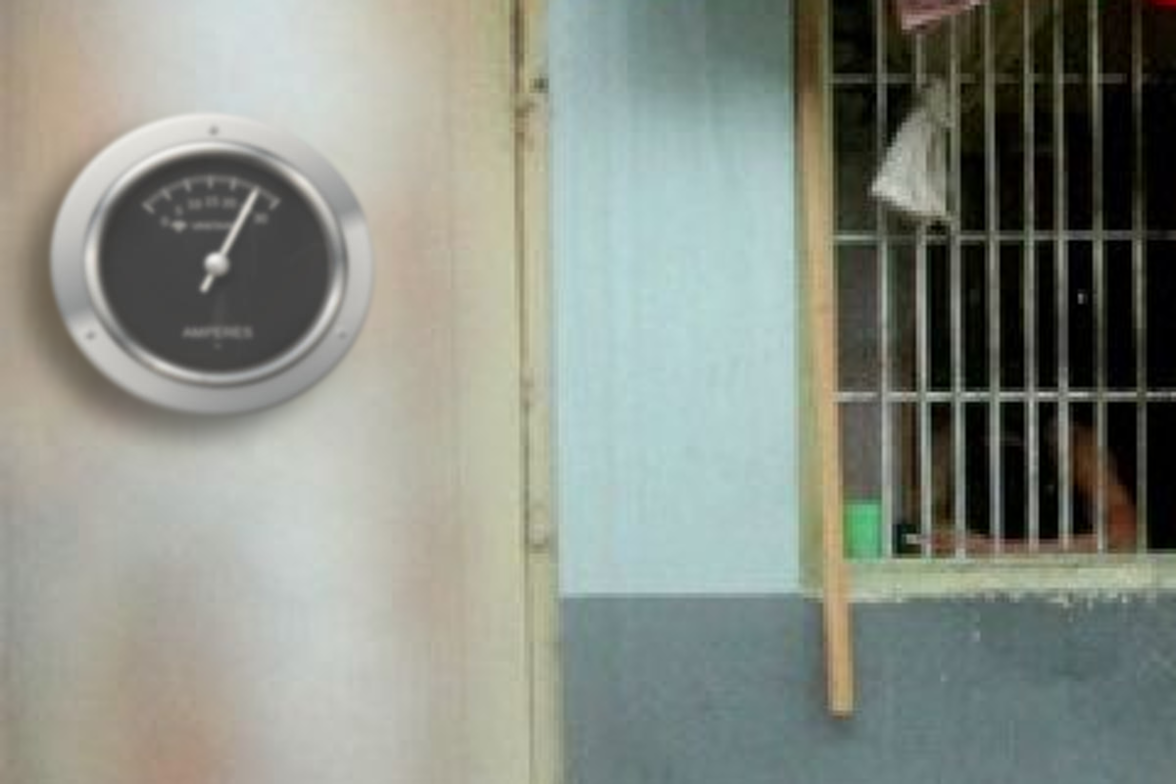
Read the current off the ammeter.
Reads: 25 A
